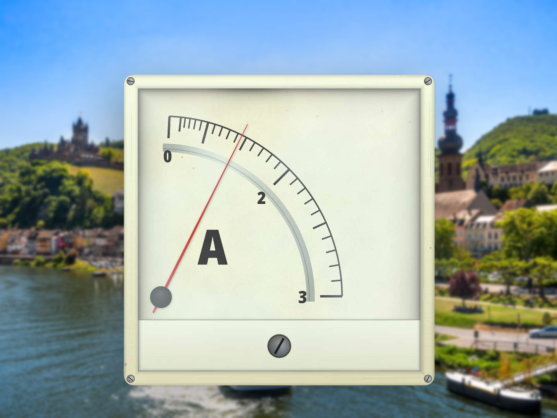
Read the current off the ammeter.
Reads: 1.45 A
